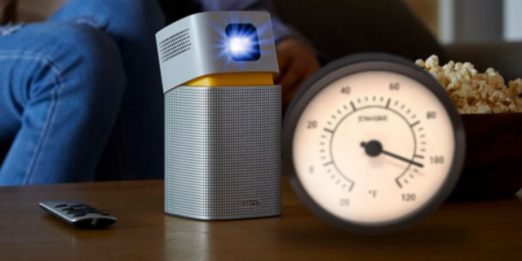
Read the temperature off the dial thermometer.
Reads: 104 °F
